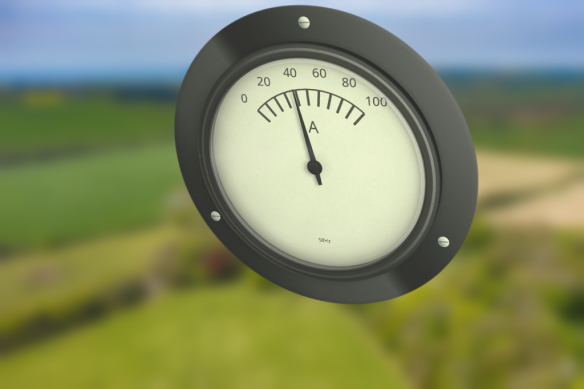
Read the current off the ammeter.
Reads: 40 A
